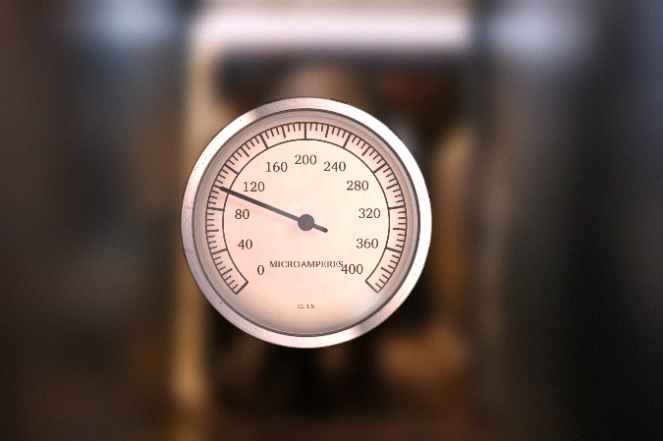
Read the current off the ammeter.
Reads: 100 µA
